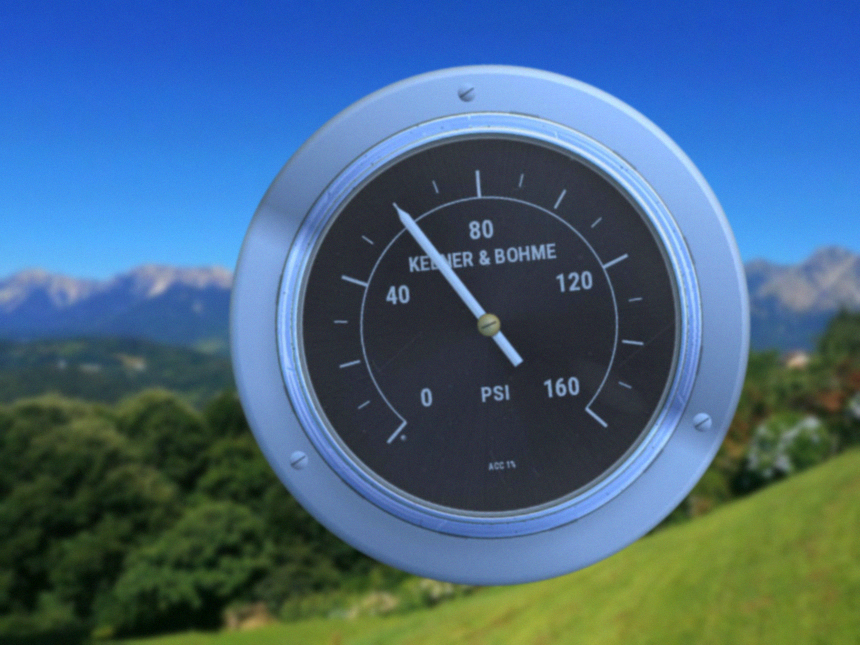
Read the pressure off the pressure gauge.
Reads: 60 psi
